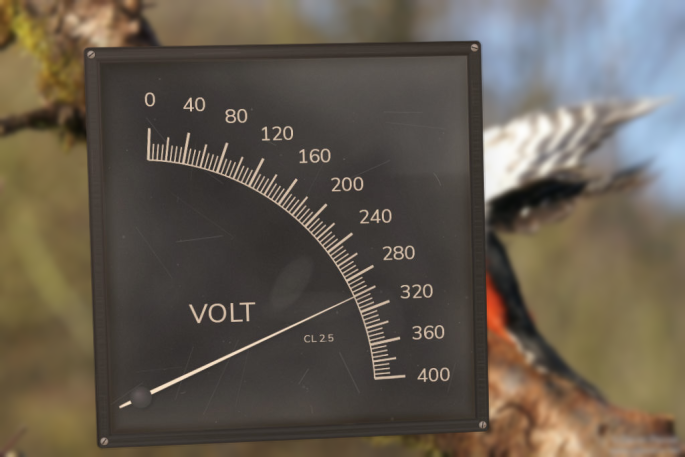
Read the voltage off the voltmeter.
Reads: 300 V
